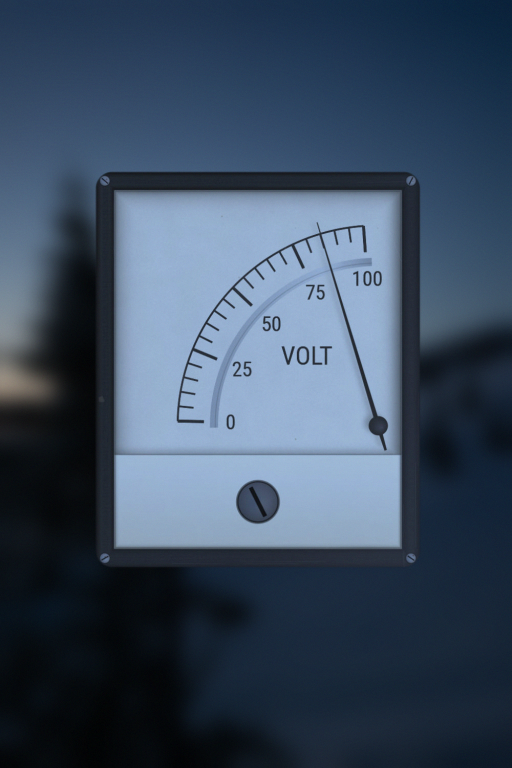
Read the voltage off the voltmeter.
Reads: 85 V
